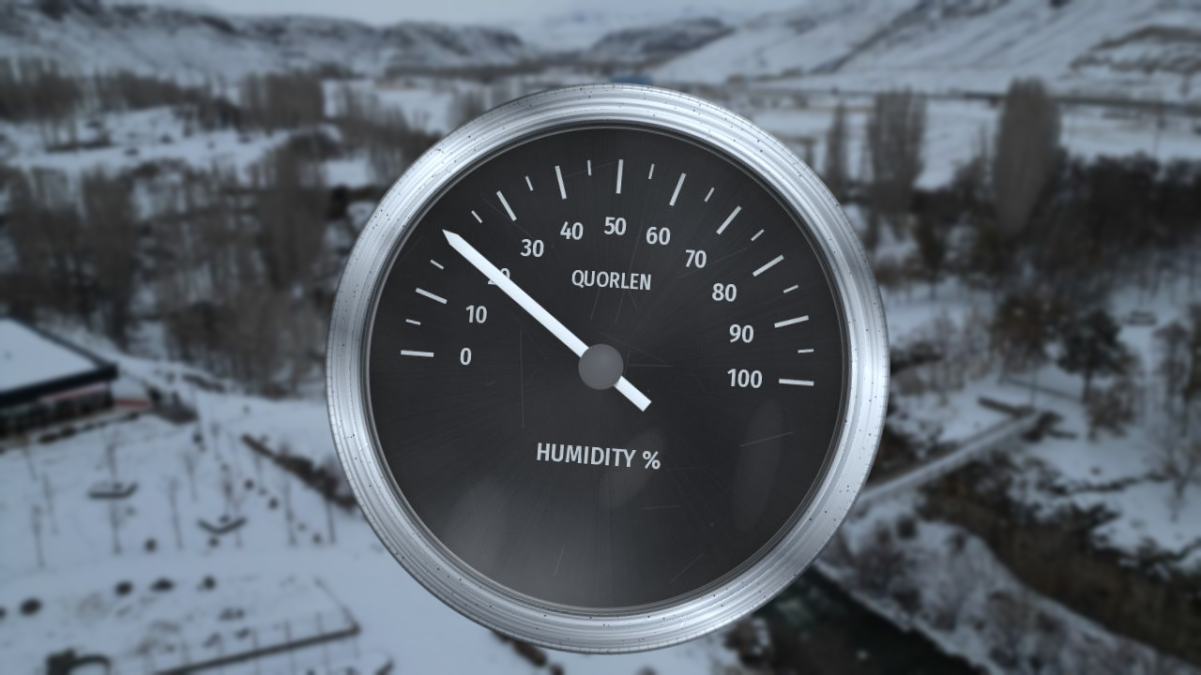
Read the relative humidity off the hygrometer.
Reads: 20 %
